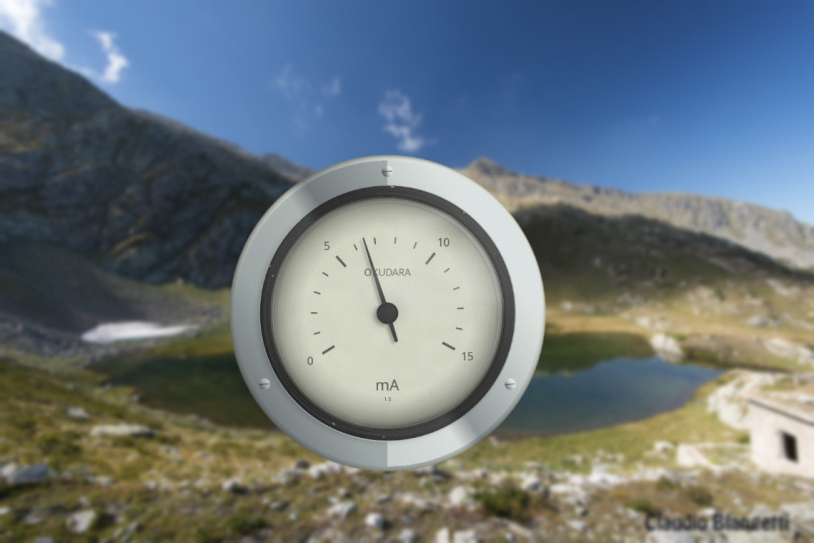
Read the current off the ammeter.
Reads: 6.5 mA
